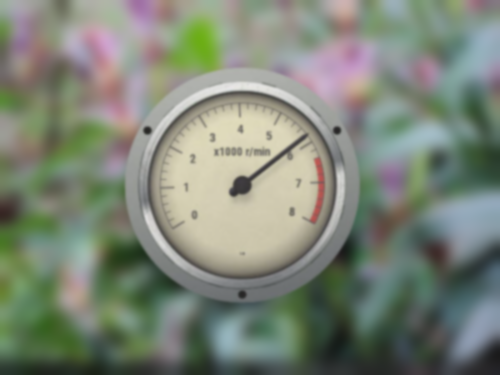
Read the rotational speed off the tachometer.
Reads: 5800 rpm
